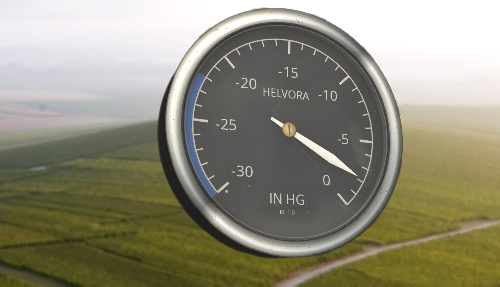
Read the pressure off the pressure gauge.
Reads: -2 inHg
